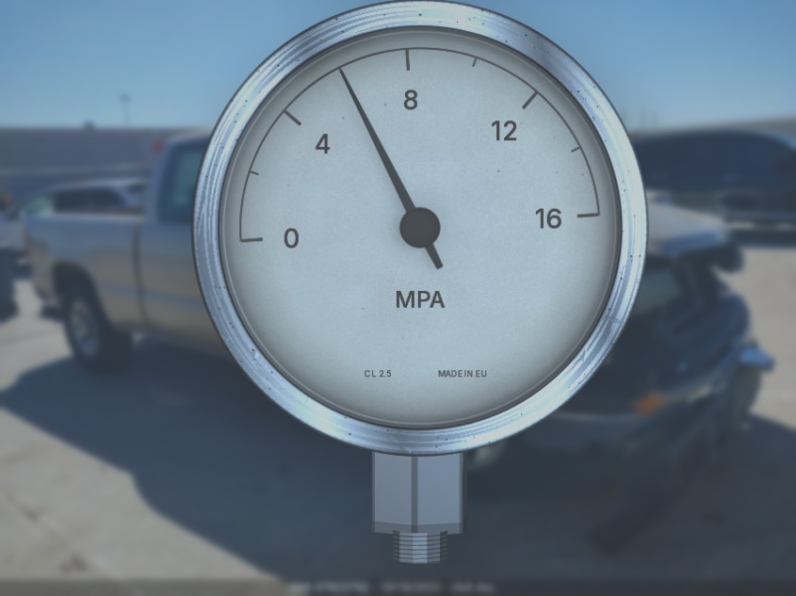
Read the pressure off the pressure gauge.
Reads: 6 MPa
